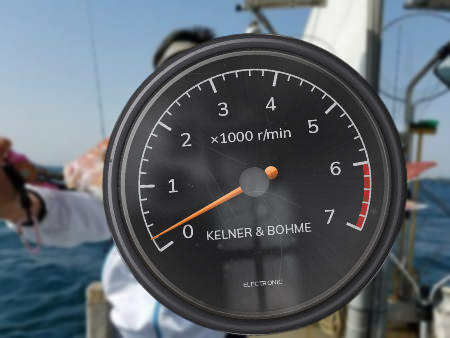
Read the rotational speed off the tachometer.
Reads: 200 rpm
